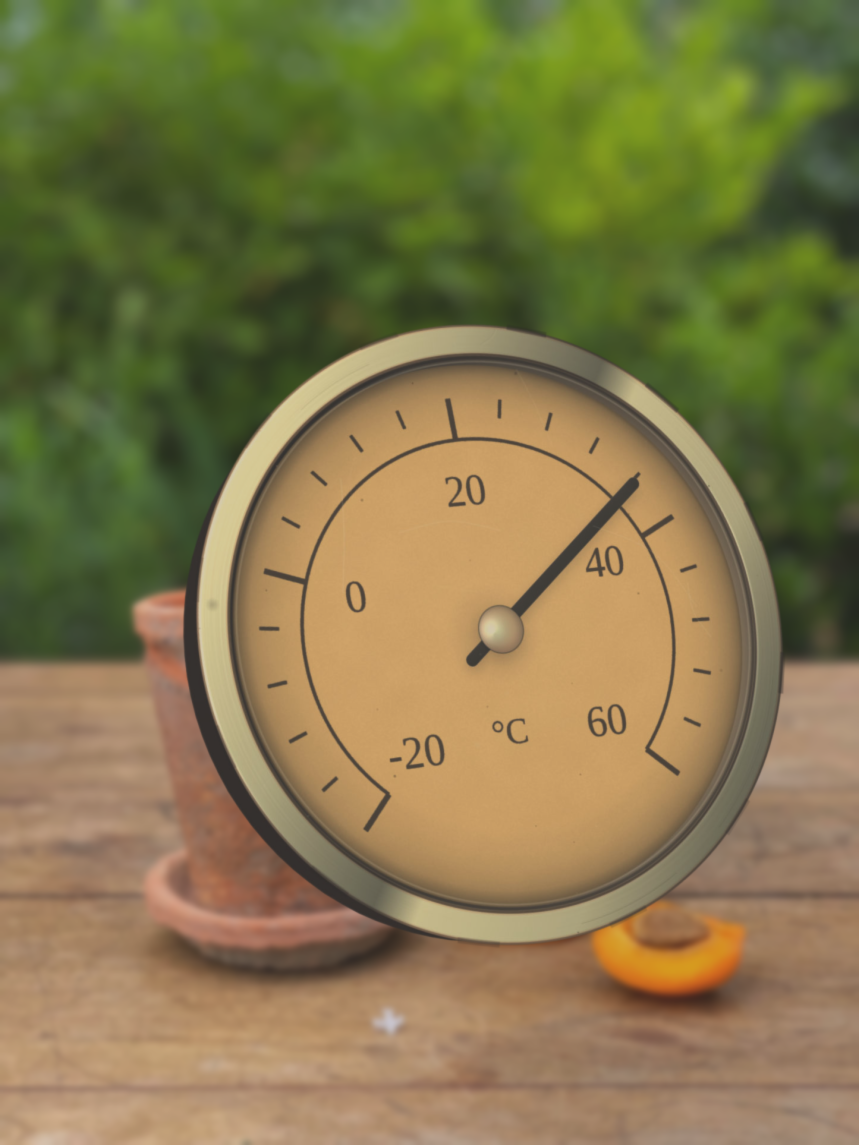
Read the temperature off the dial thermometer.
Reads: 36 °C
